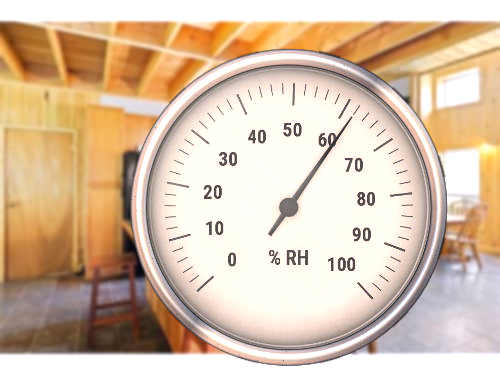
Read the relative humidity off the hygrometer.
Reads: 62 %
